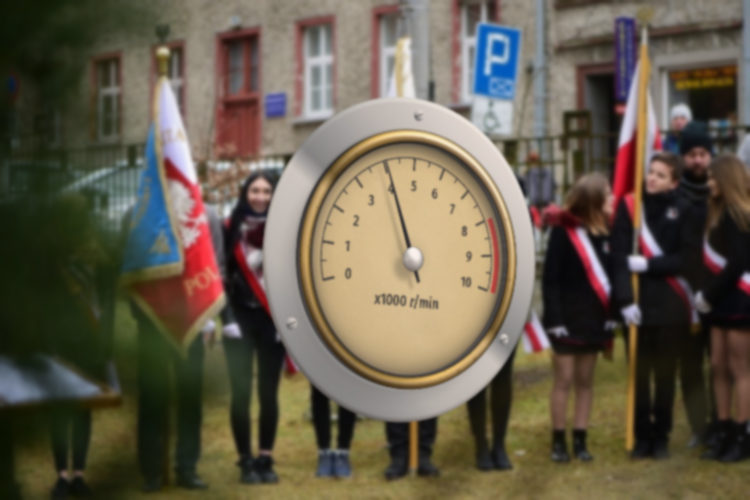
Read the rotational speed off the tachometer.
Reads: 4000 rpm
